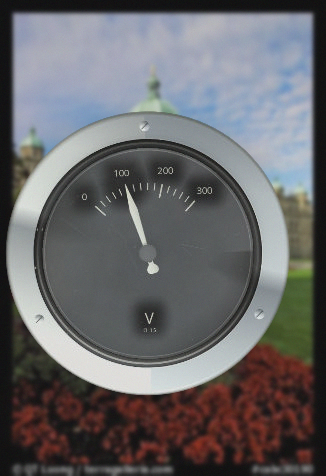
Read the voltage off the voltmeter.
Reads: 100 V
